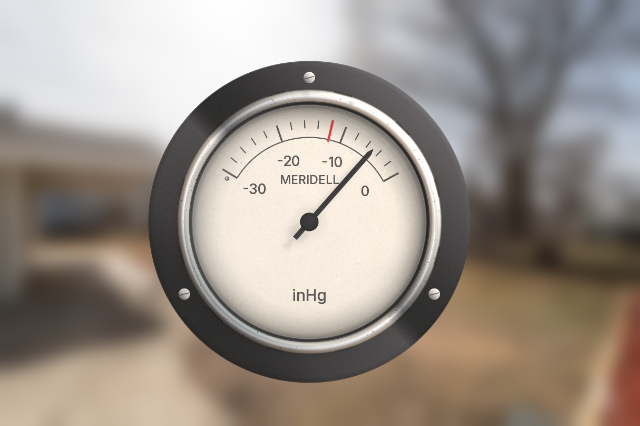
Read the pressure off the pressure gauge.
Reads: -5 inHg
